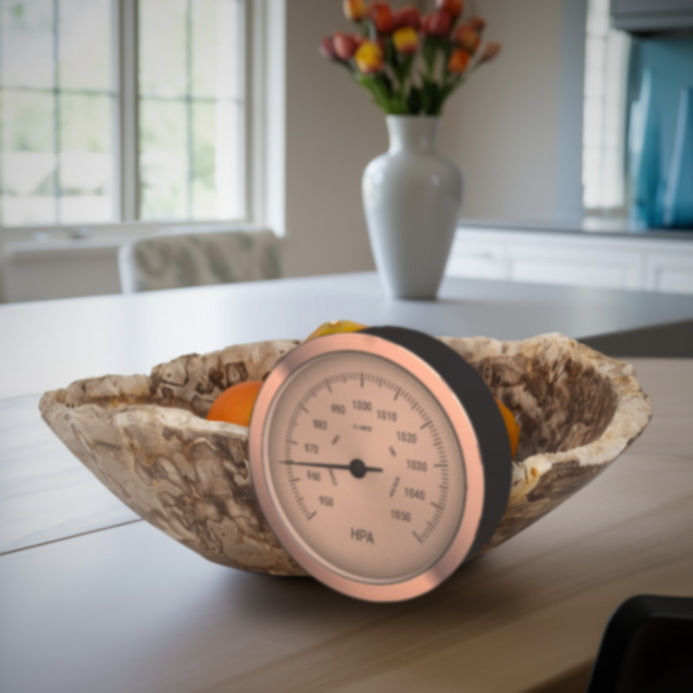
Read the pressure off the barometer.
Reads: 965 hPa
